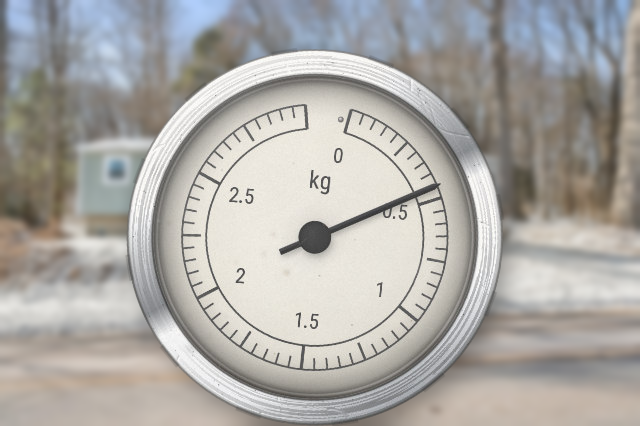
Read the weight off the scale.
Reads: 0.45 kg
